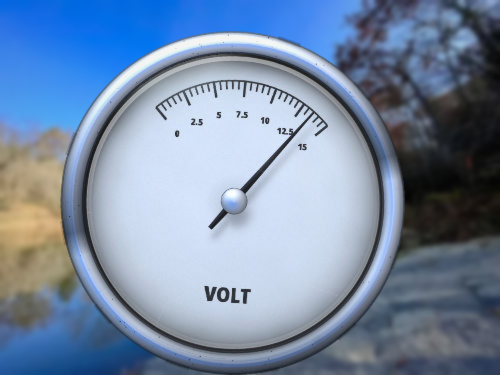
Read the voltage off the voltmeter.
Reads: 13.5 V
